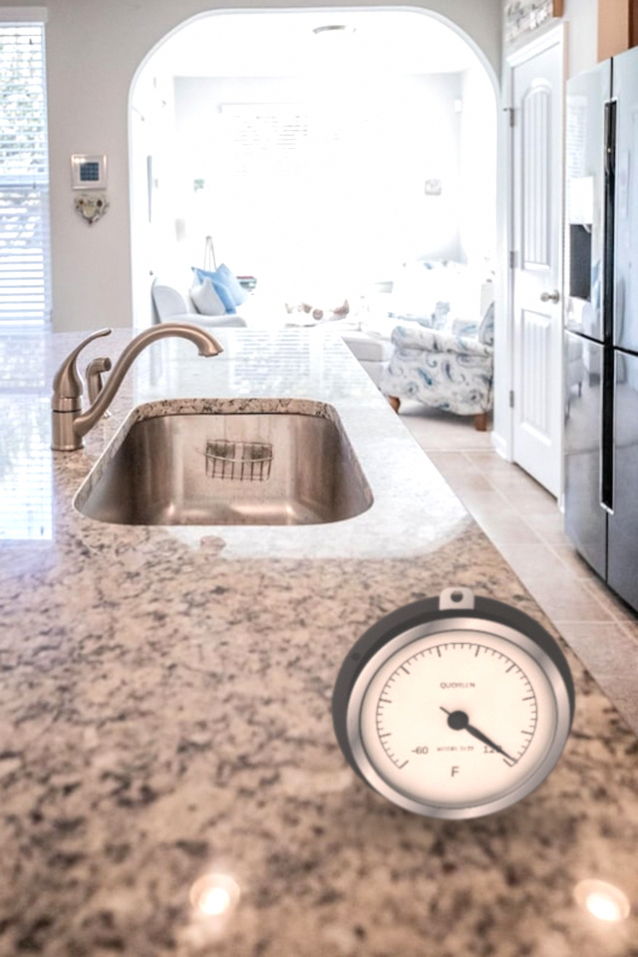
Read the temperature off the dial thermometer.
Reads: 116 °F
